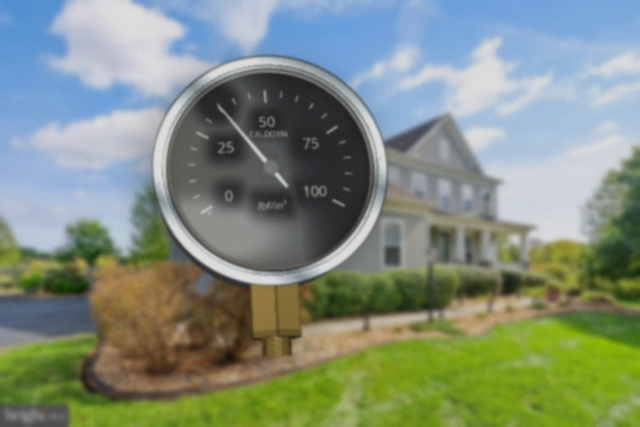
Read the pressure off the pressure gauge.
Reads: 35 psi
